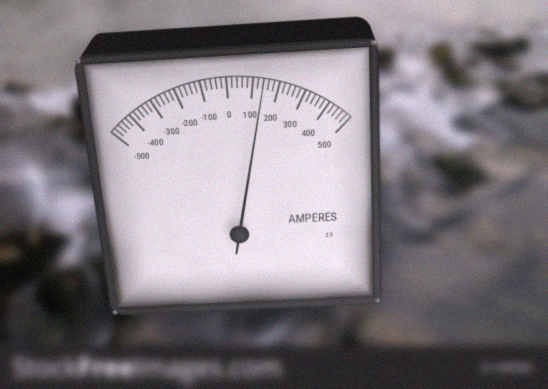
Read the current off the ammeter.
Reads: 140 A
